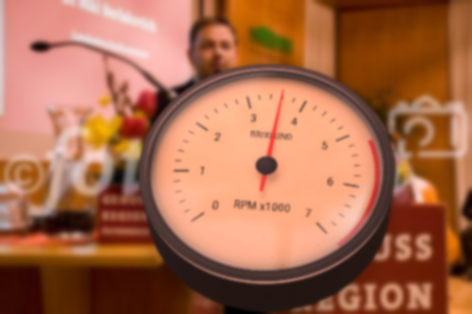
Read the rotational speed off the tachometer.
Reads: 3600 rpm
